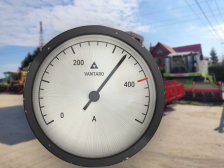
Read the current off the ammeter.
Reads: 330 A
